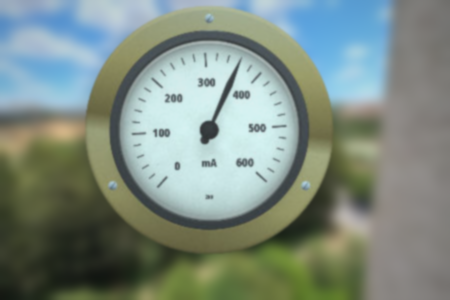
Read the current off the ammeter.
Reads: 360 mA
